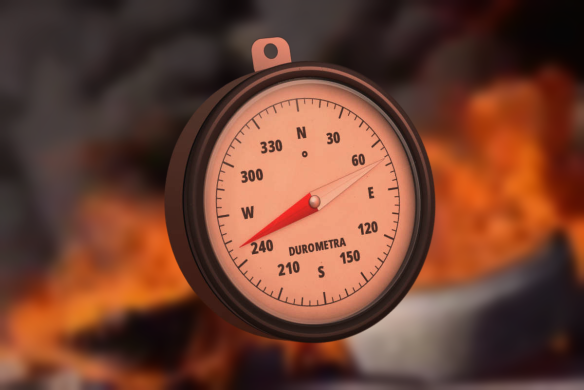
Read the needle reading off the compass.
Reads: 250 °
